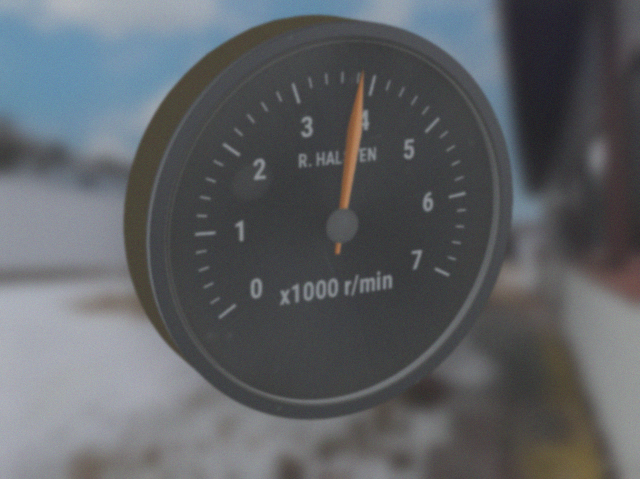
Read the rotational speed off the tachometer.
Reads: 3800 rpm
